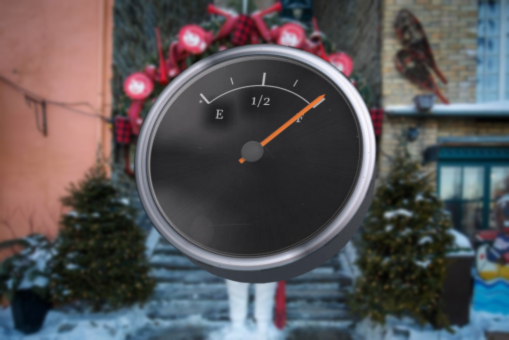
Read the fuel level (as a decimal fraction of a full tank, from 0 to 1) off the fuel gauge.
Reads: 1
